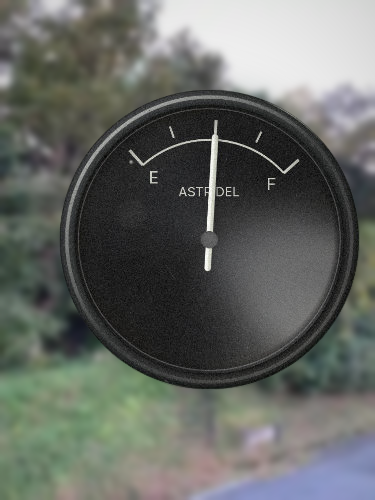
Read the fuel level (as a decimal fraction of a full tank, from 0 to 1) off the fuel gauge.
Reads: 0.5
